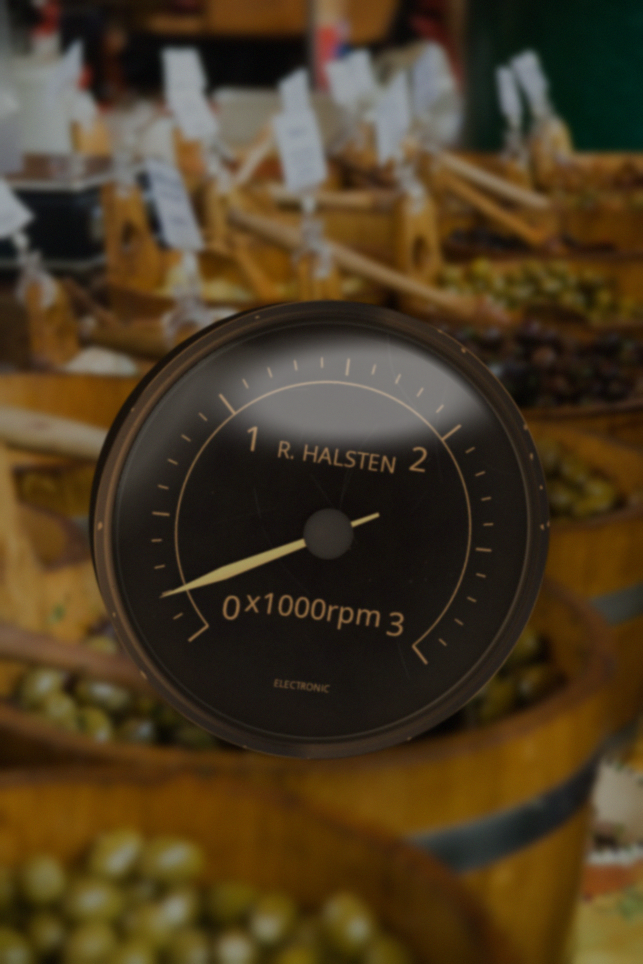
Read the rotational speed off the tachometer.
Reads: 200 rpm
